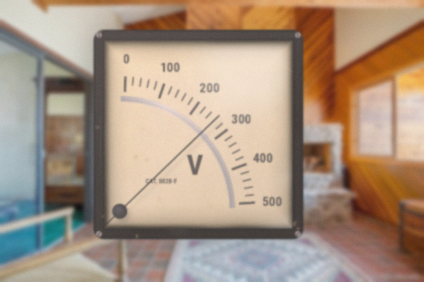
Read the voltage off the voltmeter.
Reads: 260 V
